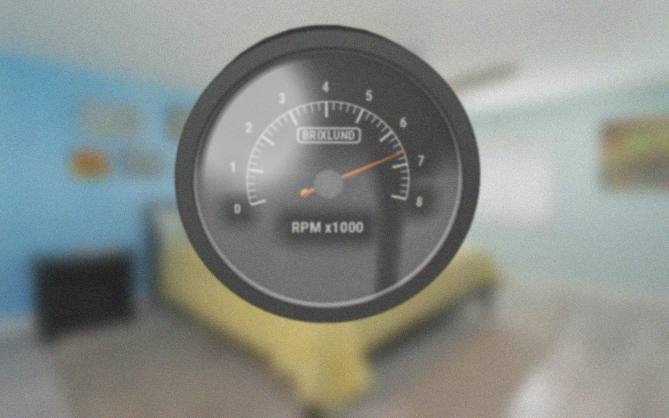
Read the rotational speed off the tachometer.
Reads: 6600 rpm
